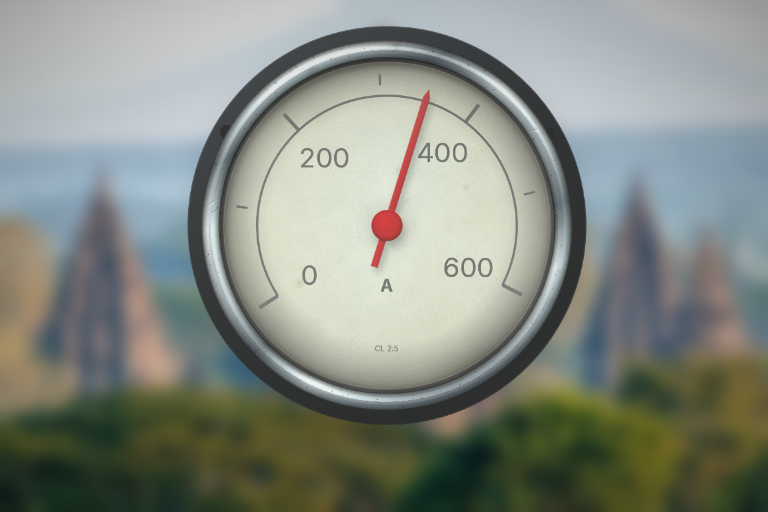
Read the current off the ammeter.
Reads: 350 A
